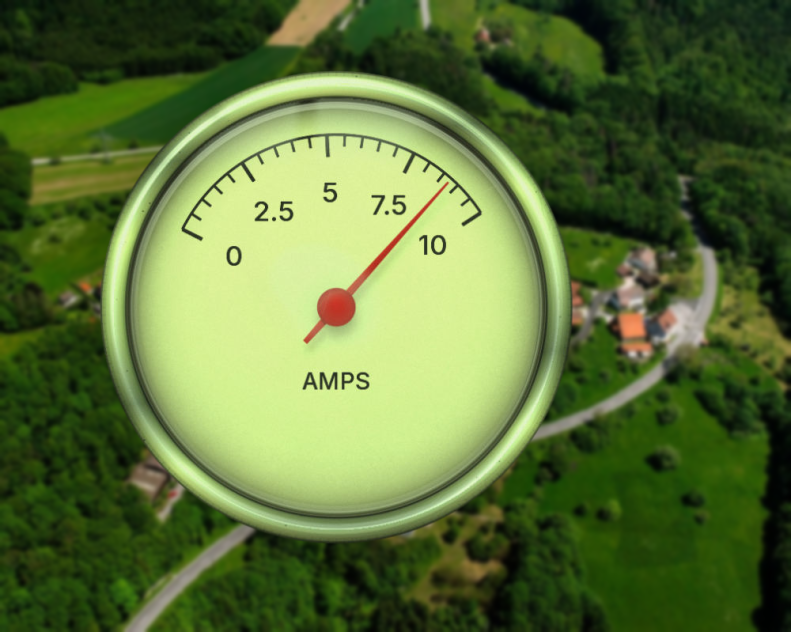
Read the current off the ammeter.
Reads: 8.75 A
